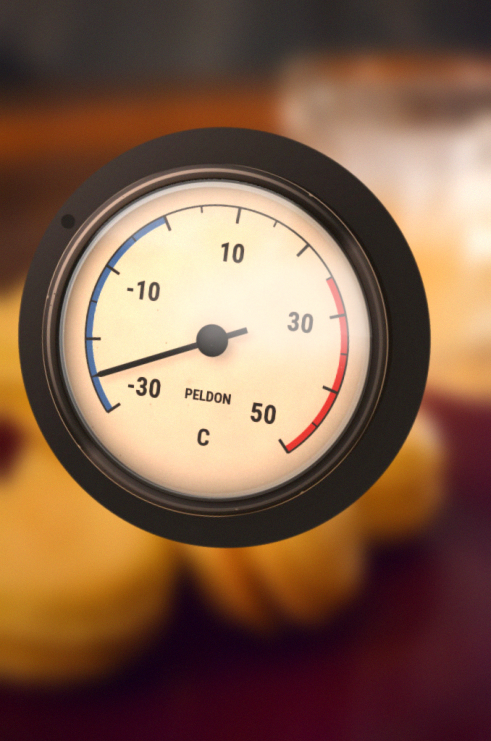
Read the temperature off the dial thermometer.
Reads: -25 °C
